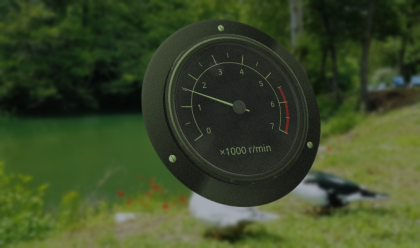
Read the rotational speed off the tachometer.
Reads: 1500 rpm
